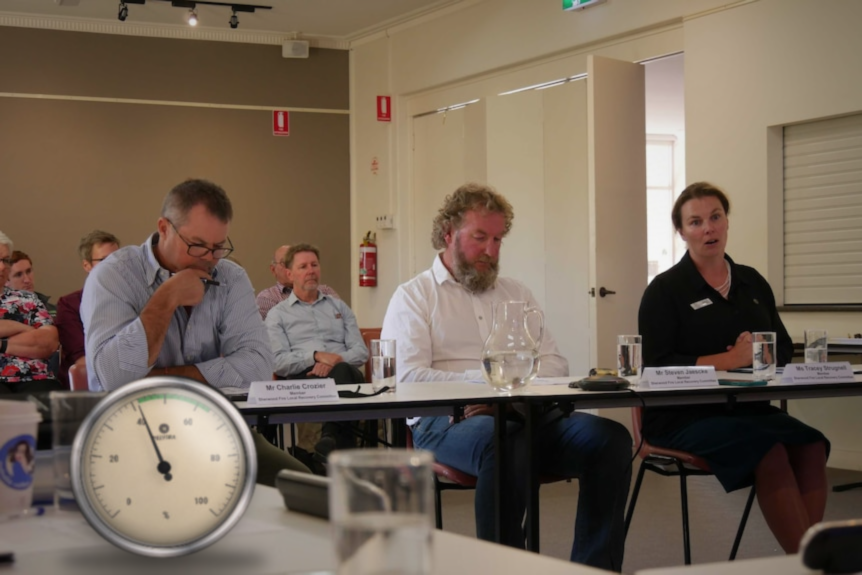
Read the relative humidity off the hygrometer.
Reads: 42 %
